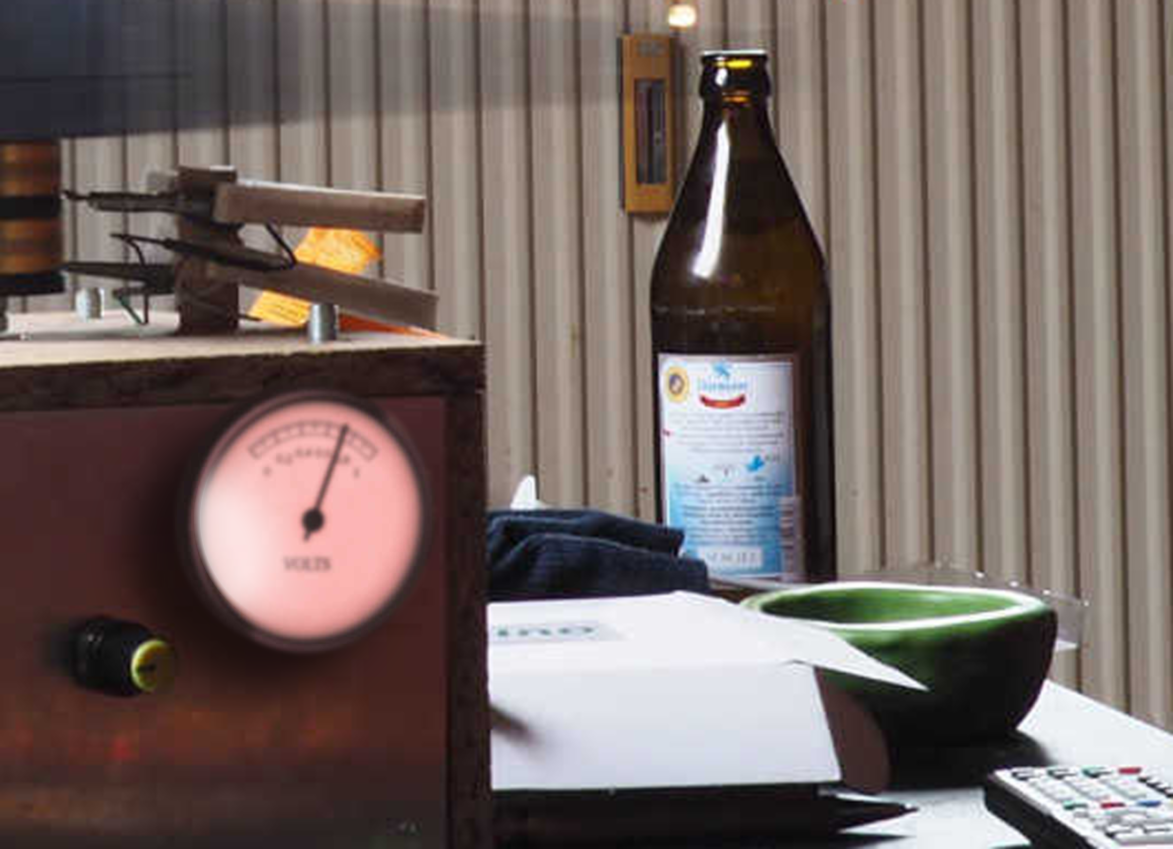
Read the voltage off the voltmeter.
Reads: 0.7 V
